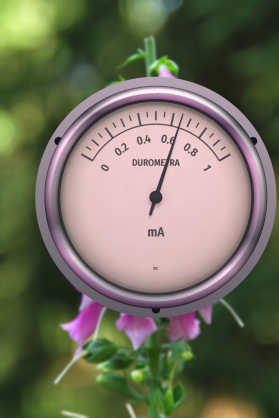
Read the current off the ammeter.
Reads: 0.65 mA
